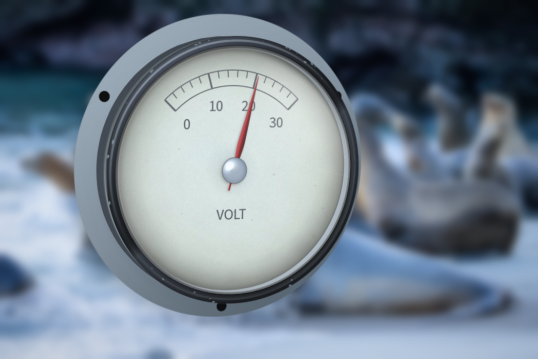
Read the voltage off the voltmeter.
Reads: 20 V
